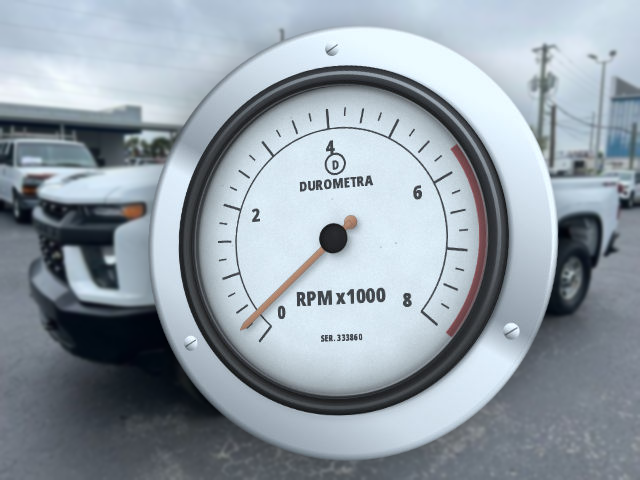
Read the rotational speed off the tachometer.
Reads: 250 rpm
